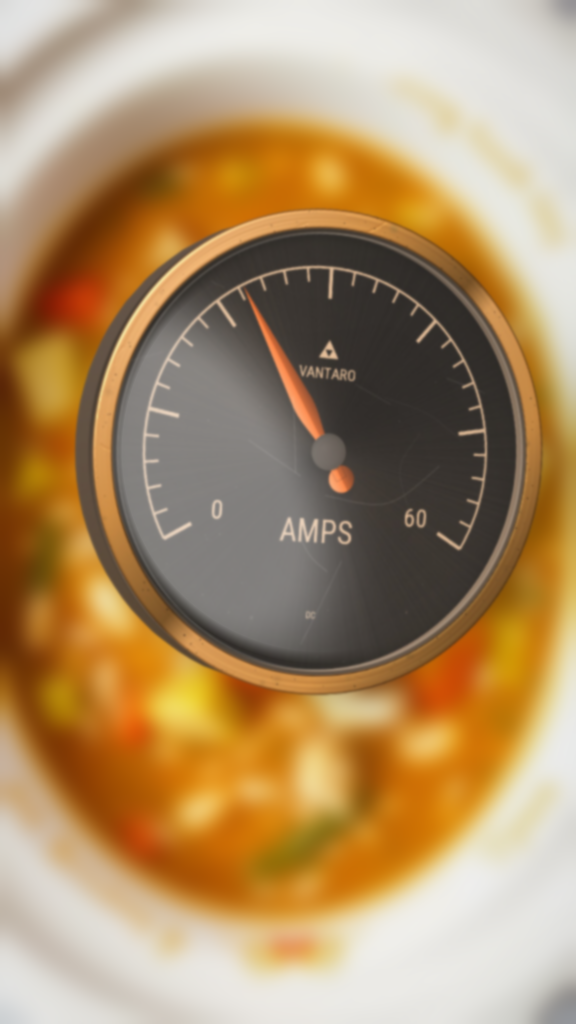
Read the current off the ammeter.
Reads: 22 A
